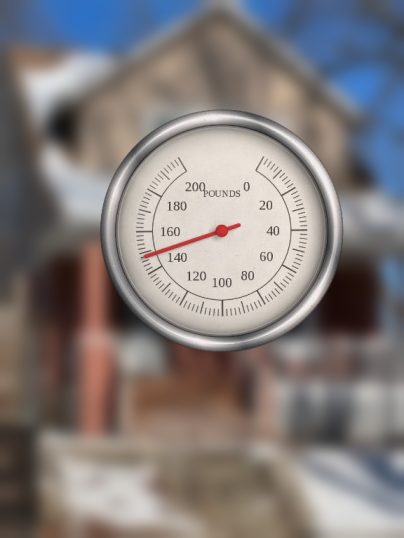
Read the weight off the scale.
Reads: 148 lb
